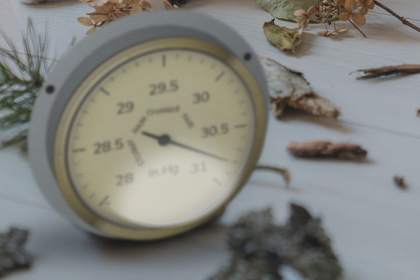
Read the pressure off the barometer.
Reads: 30.8 inHg
